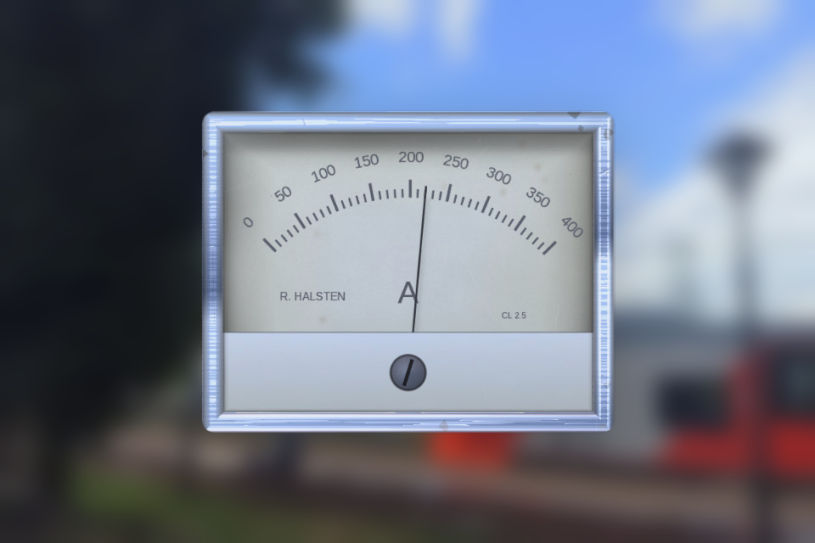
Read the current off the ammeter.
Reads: 220 A
